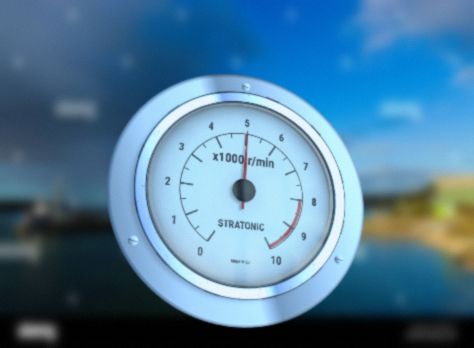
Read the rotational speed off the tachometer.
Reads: 5000 rpm
